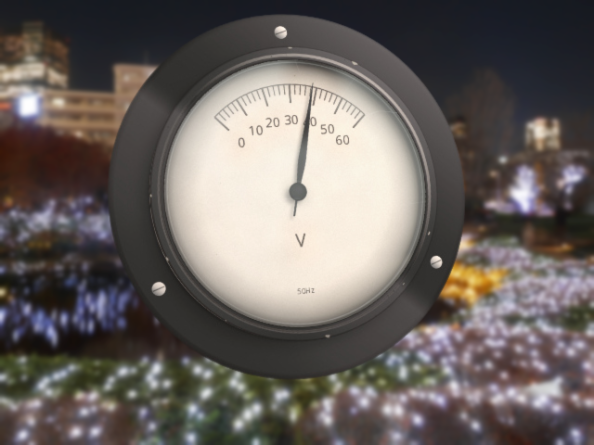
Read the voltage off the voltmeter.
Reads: 38 V
